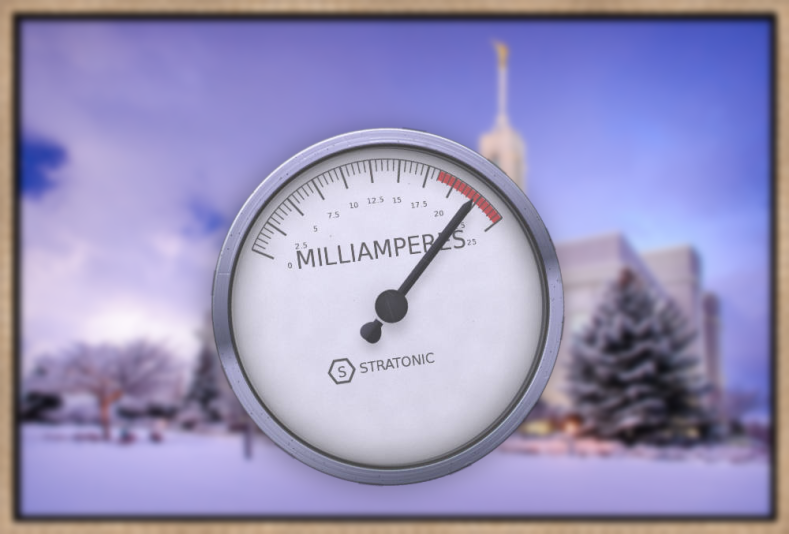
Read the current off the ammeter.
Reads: 22 mA
